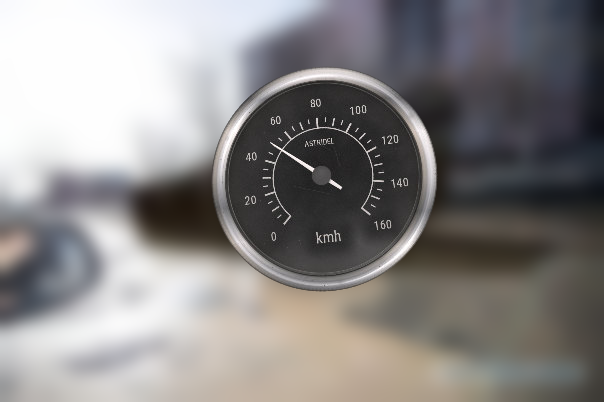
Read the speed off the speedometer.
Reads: 50 km/h
